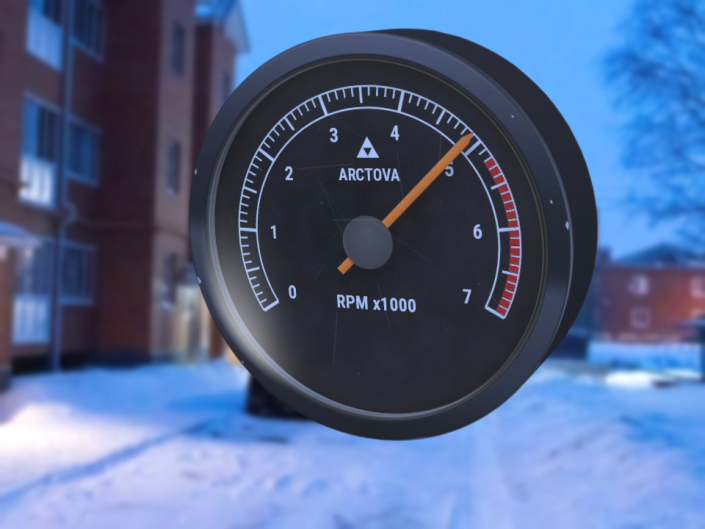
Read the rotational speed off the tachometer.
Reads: 4900 rpm
